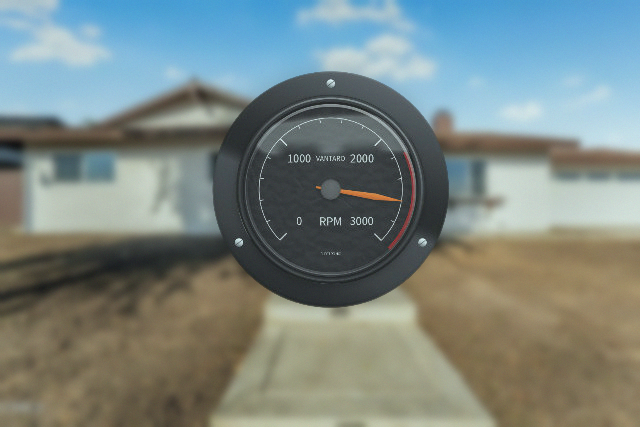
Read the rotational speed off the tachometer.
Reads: 2600 rpm
